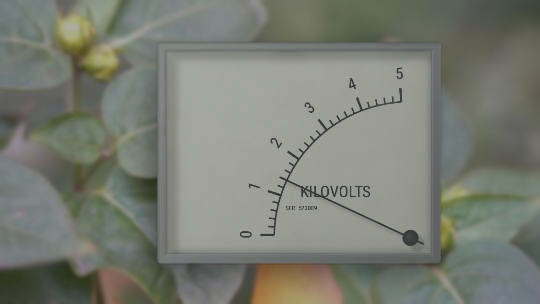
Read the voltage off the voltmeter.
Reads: 1.4 kV
